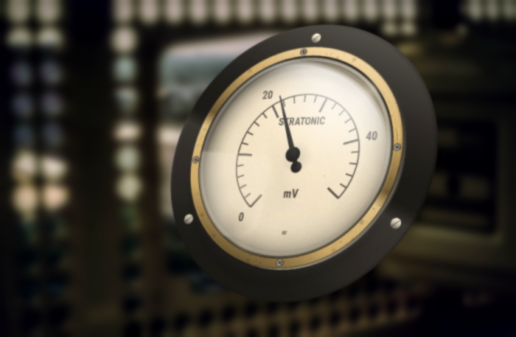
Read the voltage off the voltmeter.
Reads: 22 mV
